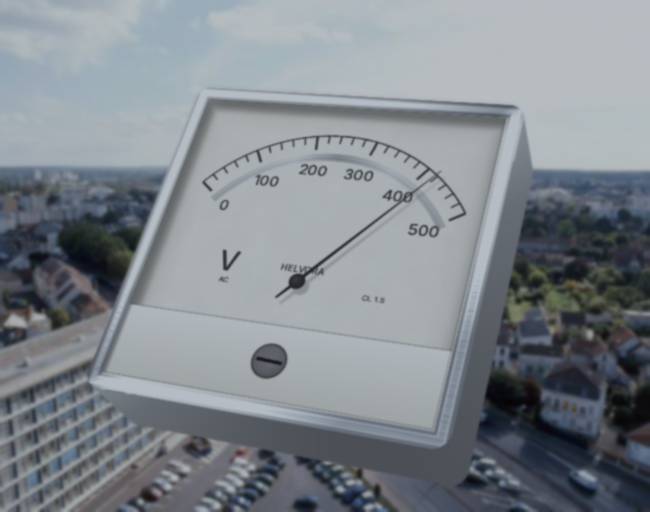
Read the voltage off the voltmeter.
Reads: 420 V
